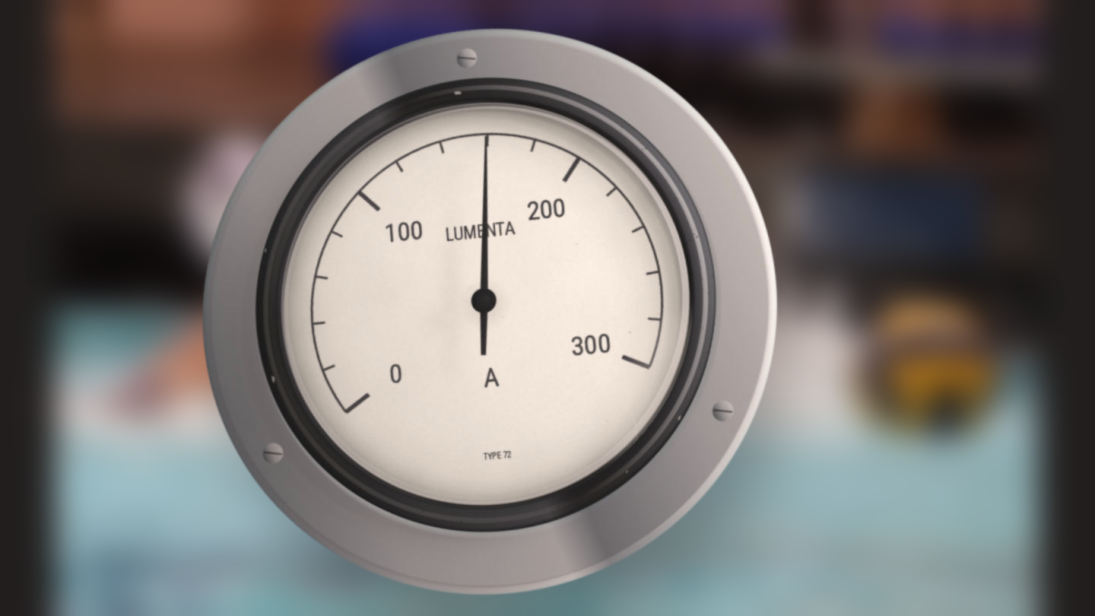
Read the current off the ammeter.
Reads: 160 A
